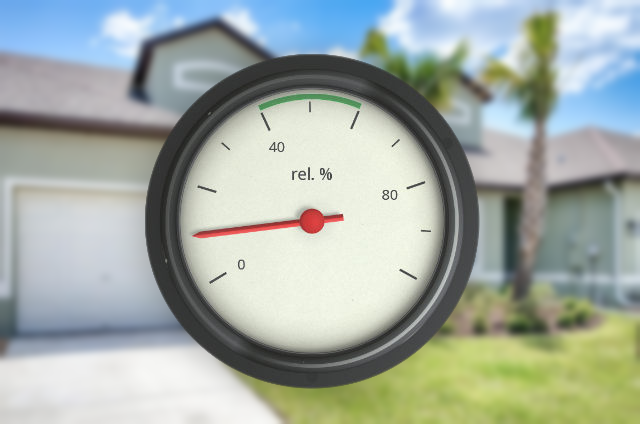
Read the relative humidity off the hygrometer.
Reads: 10 %
